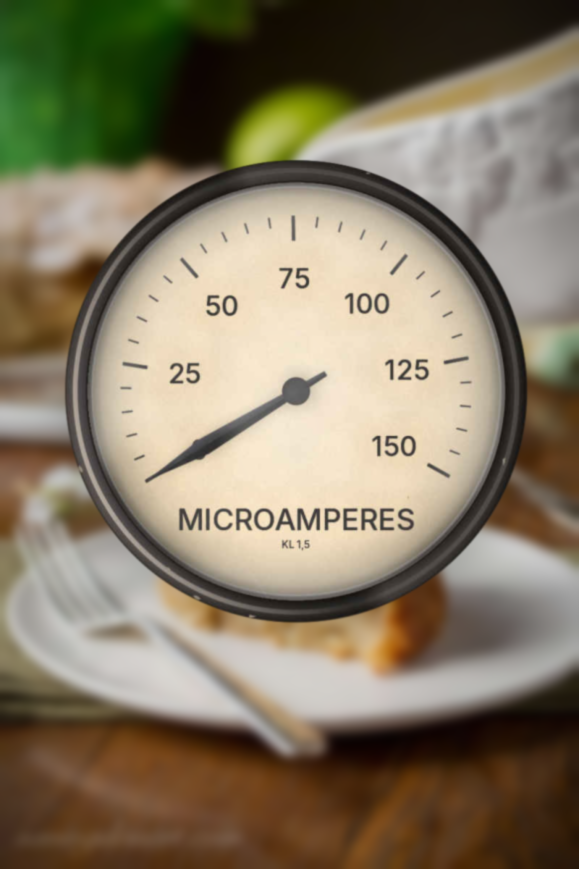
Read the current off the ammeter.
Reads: 0 µA
